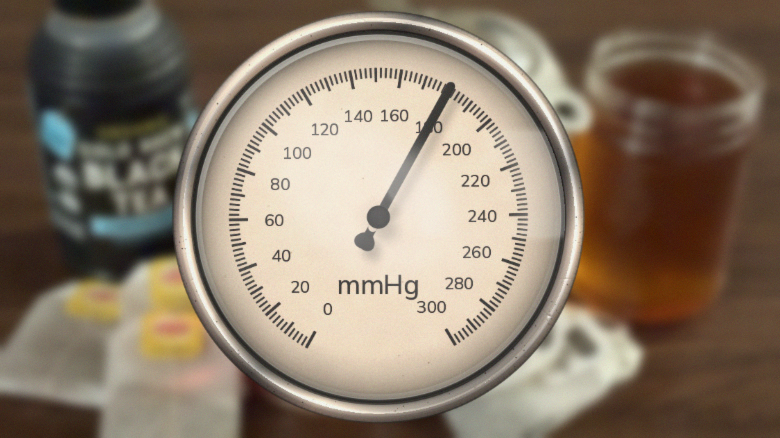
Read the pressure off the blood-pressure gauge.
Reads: 180 mmHg
